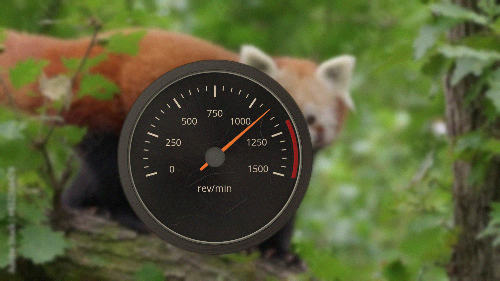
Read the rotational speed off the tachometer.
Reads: 1100 rpm
